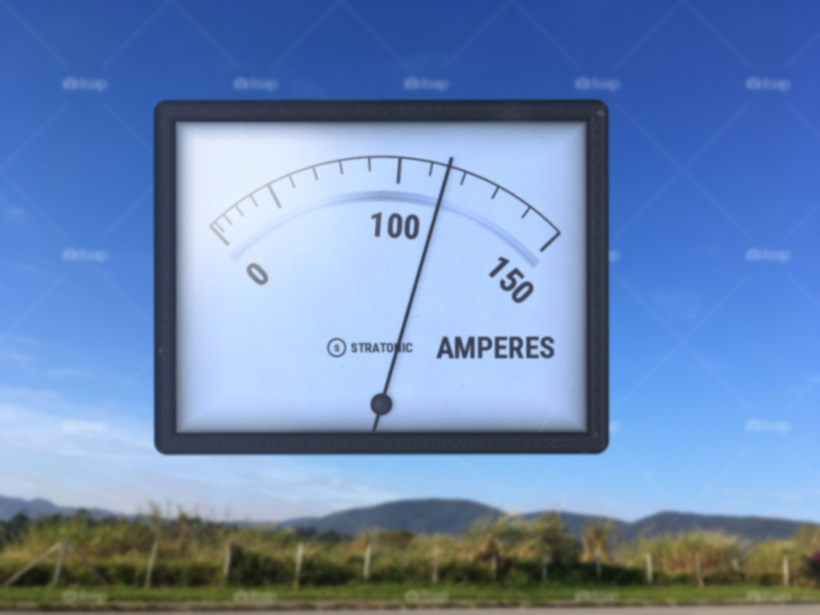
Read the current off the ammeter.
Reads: 115 A
